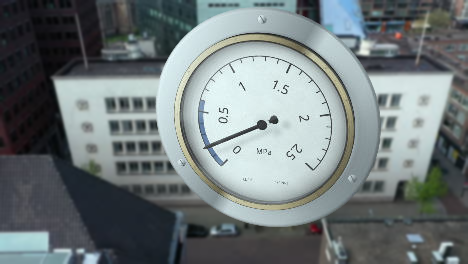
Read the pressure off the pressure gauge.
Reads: 0.2 MPa
